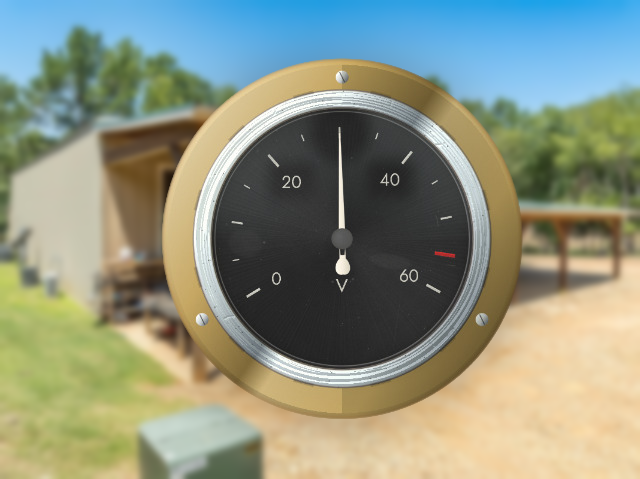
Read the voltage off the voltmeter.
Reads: 30 V
